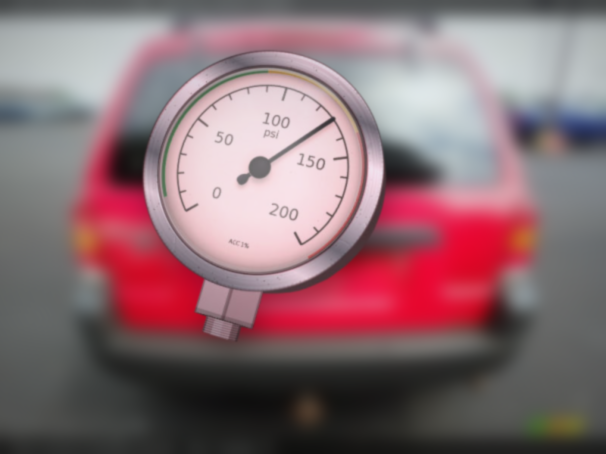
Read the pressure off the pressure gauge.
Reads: 130 psi
